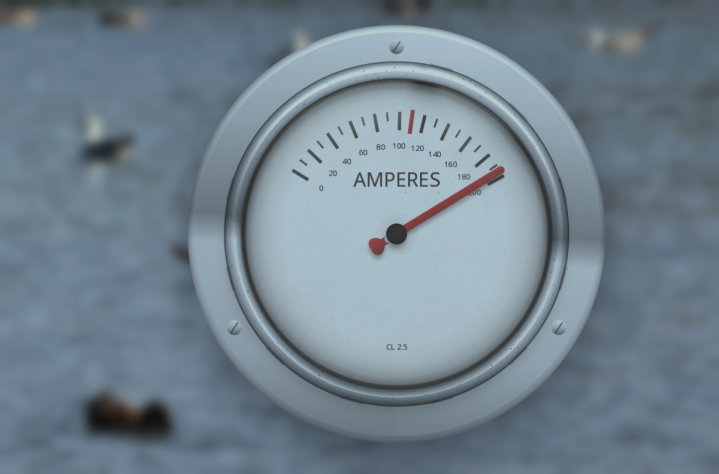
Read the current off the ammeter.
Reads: 195 A
